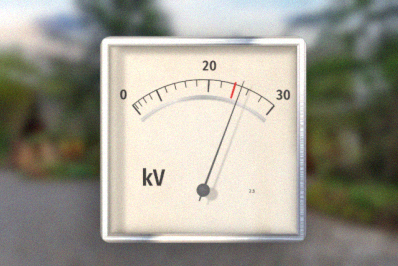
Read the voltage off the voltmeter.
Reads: 25 kV
